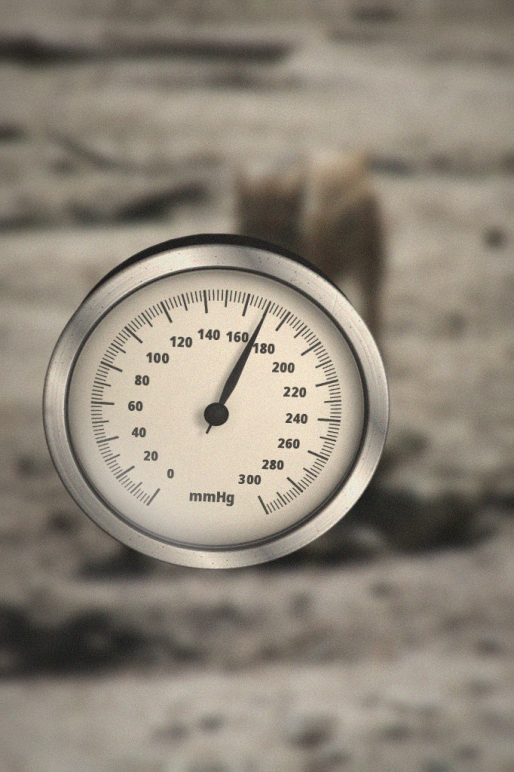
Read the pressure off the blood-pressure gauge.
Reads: 170 mmHg
